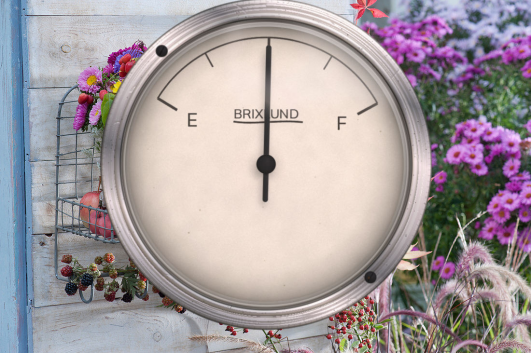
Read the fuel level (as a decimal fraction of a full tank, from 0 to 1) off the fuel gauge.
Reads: 0.5
